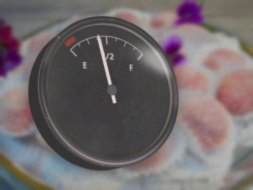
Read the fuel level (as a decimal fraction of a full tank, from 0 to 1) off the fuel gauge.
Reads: 0.375
